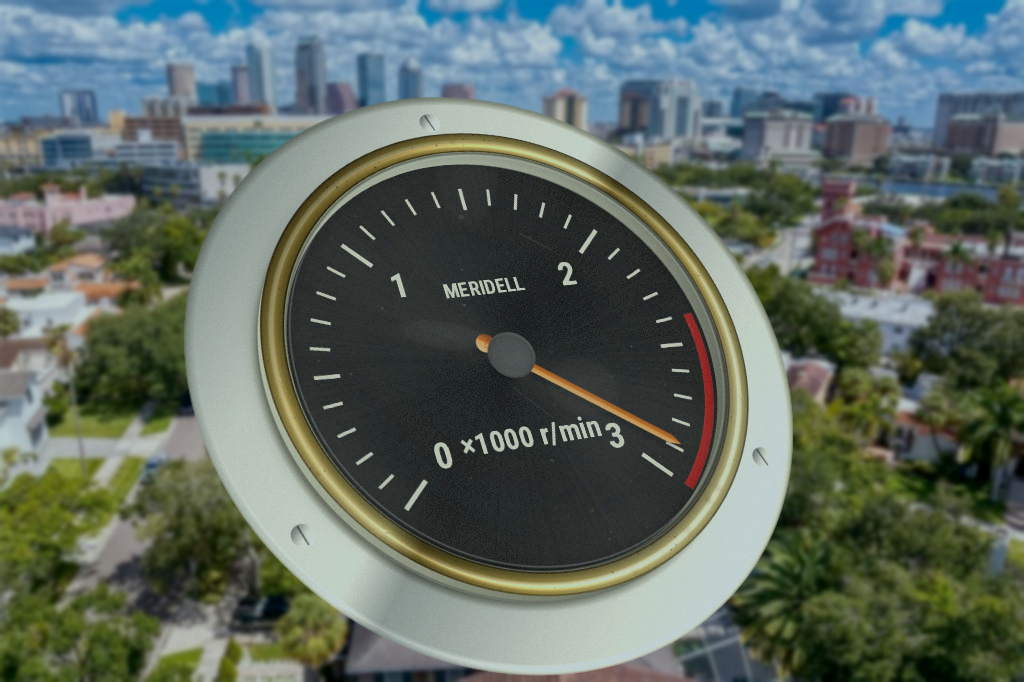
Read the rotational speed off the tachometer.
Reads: 2900 rpm
